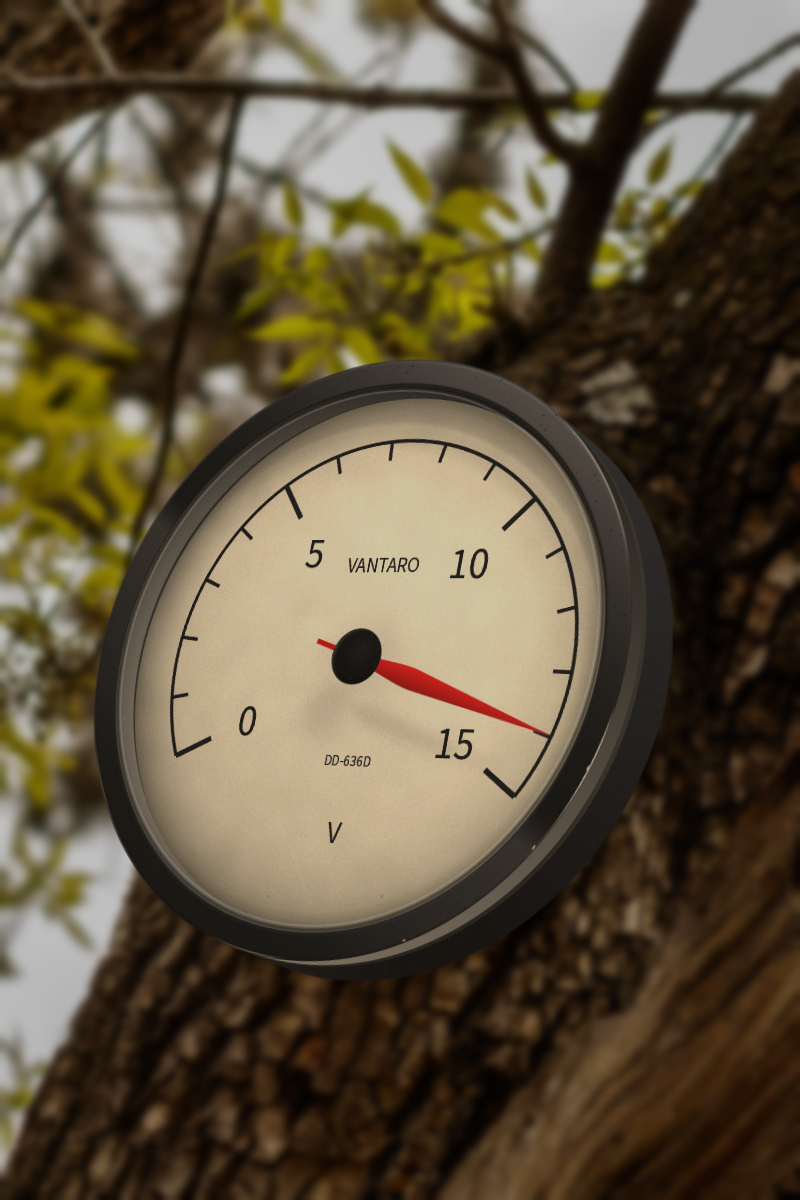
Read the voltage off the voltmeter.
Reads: 14 V
